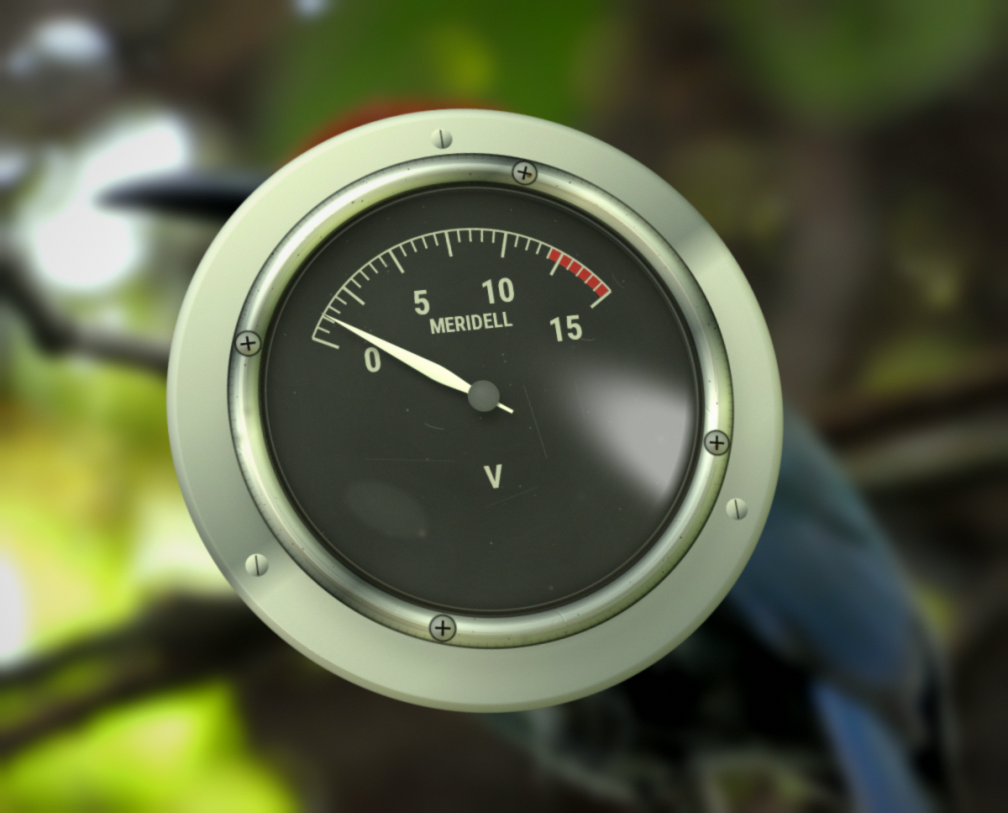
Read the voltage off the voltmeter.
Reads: 1 V
